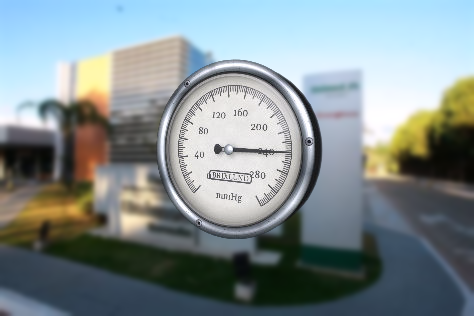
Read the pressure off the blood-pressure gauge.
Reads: 240 mmHg
